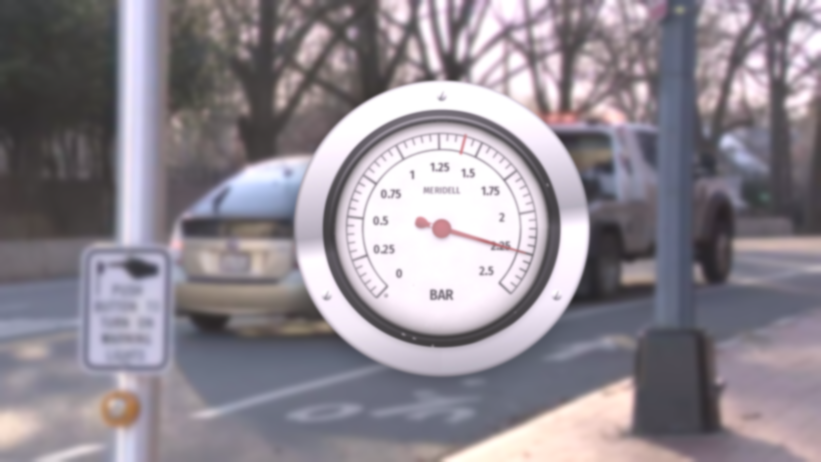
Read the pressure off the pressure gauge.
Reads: 2.25 bar
